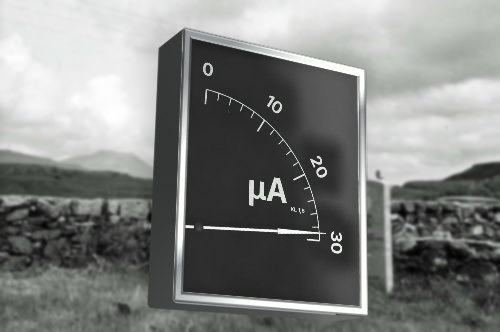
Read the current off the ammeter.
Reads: 29 µA
